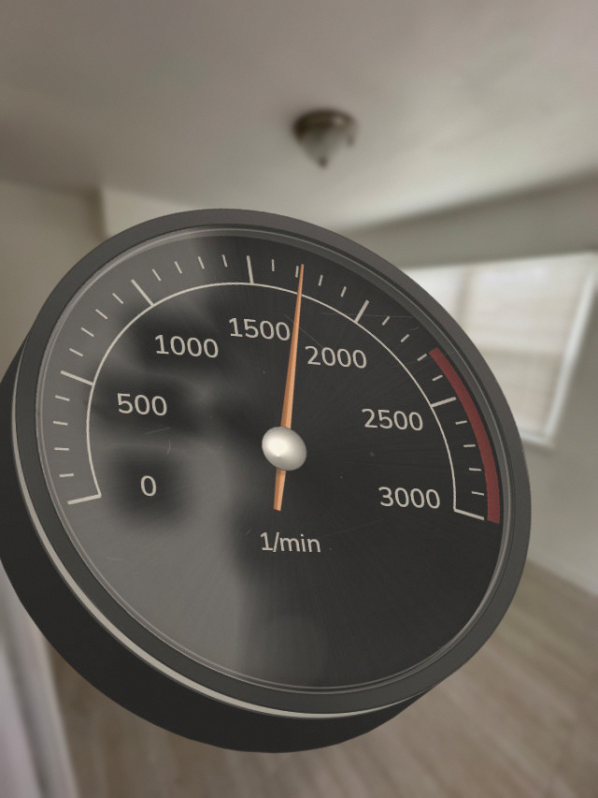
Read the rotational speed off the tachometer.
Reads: 1700 rpm
